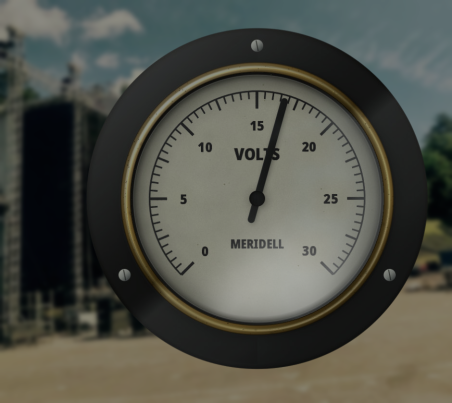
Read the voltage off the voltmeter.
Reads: 16.75 V
